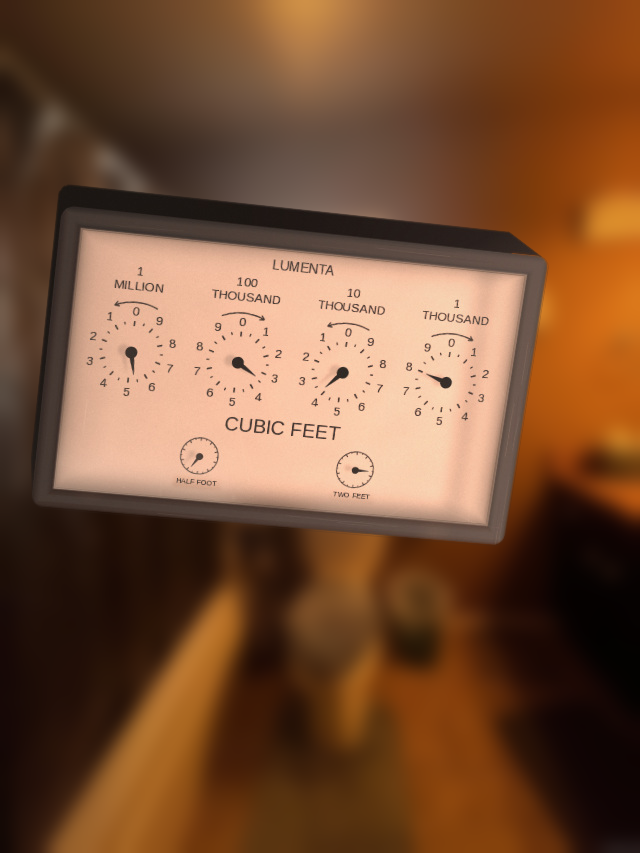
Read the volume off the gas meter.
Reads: 533800 ft³
